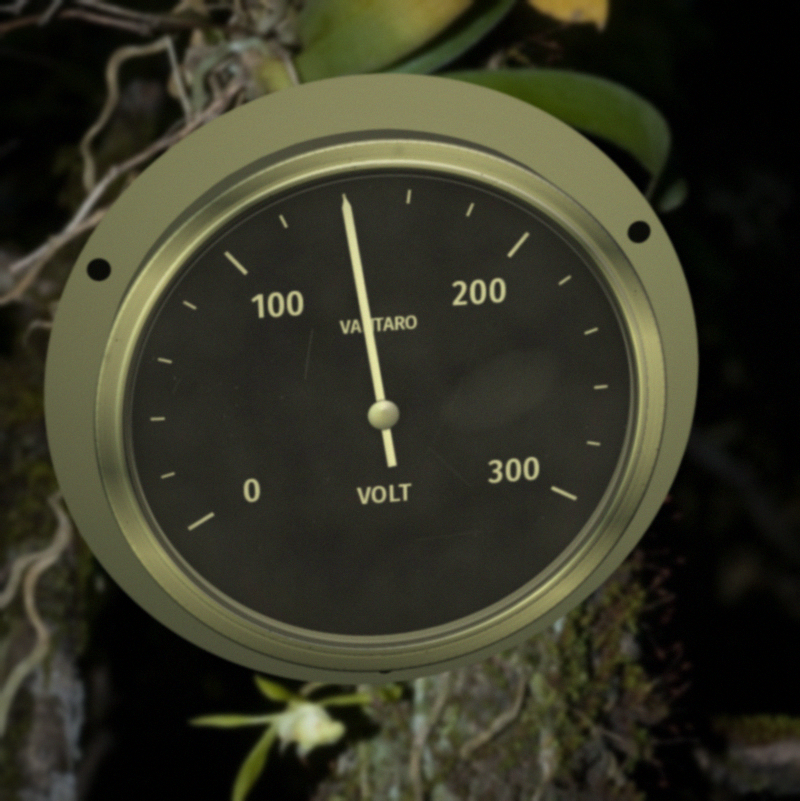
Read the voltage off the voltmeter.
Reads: 140 V
